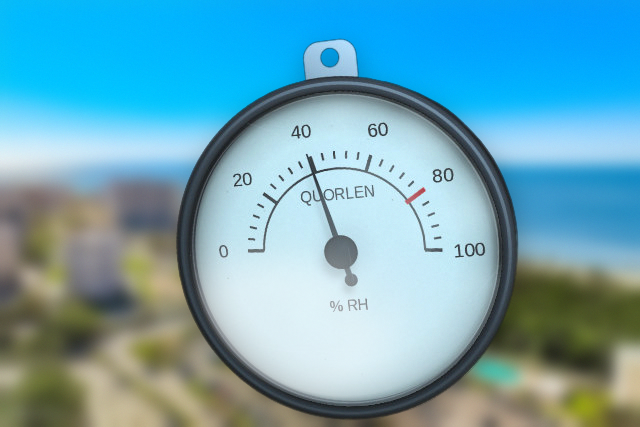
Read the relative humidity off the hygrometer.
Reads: 40 %
